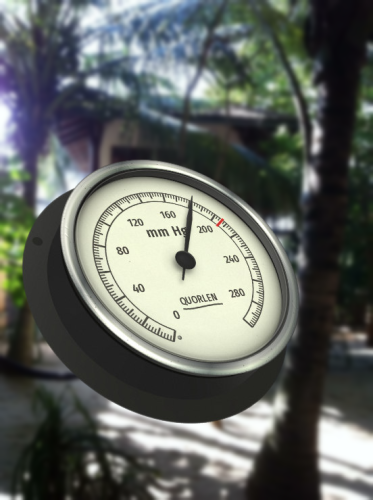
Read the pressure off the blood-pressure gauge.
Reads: 180 mmHg
